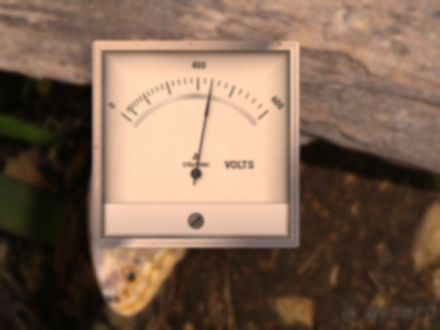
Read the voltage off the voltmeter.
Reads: 440 V
